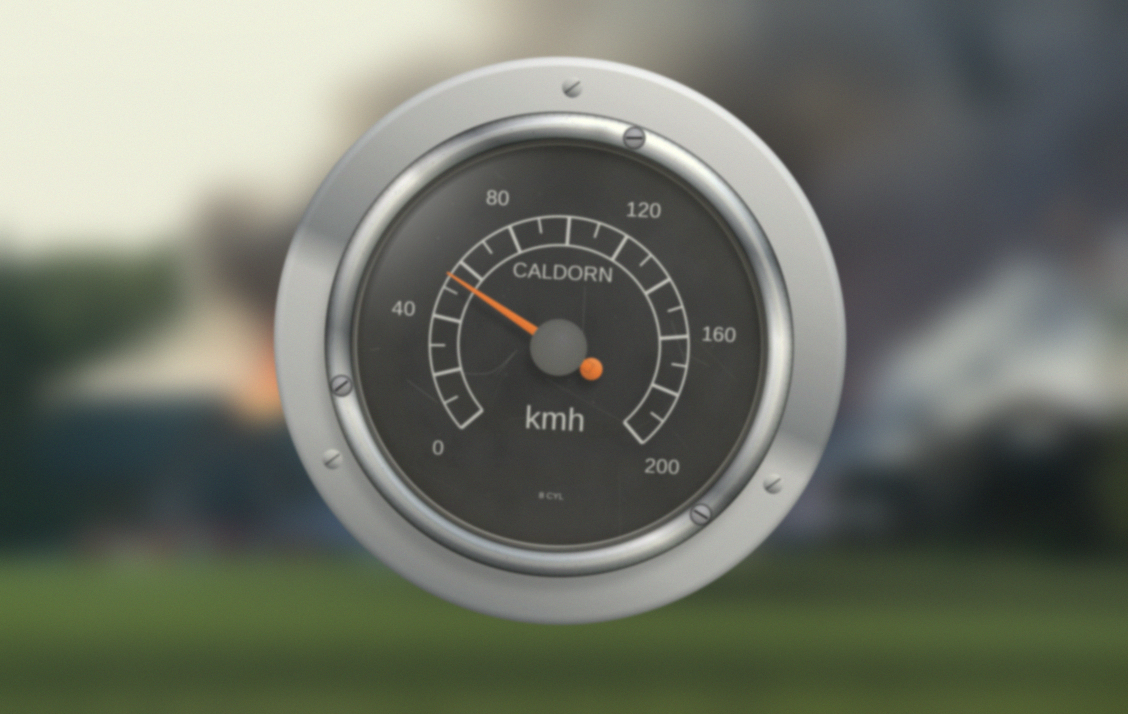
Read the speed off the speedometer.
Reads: 55 km/h
